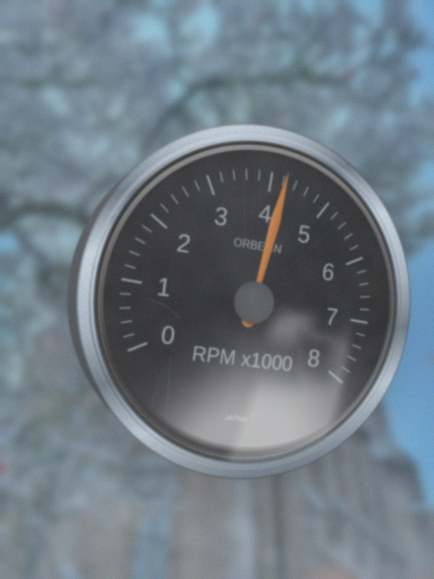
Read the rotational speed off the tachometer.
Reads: 4200 rpm
